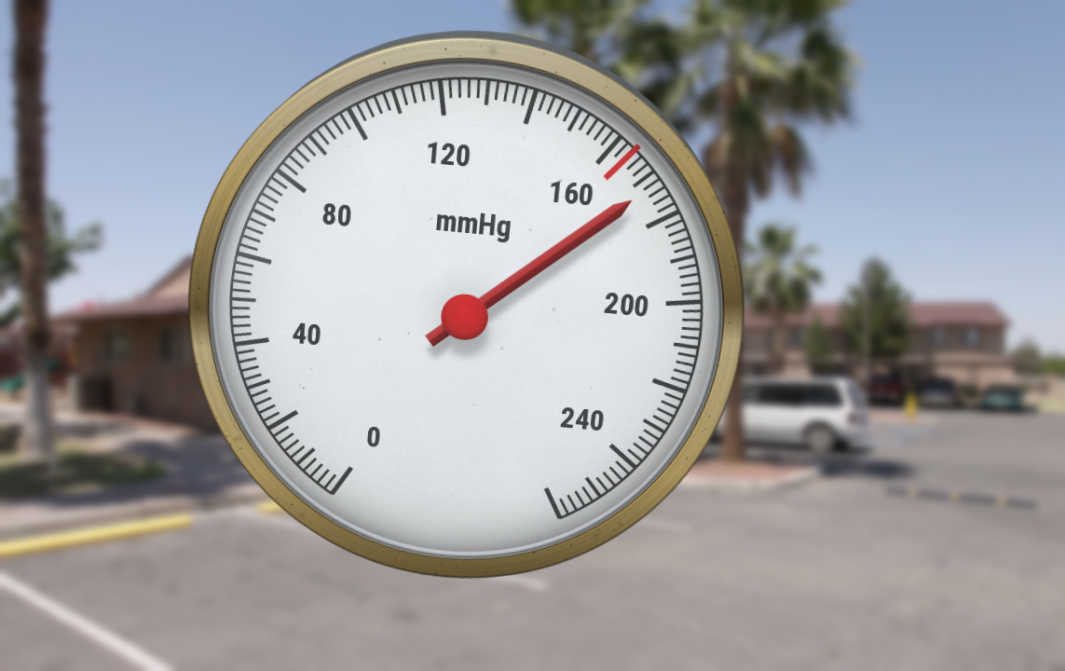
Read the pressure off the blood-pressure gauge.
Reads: 172 mmHg
